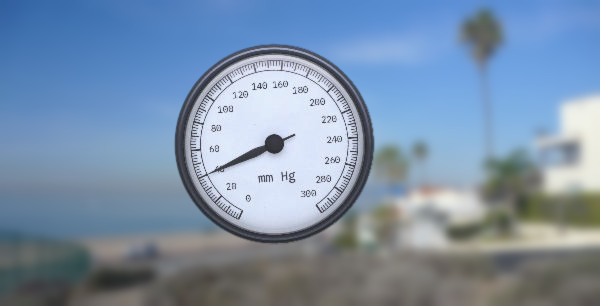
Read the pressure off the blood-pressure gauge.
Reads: 40 mmHg
